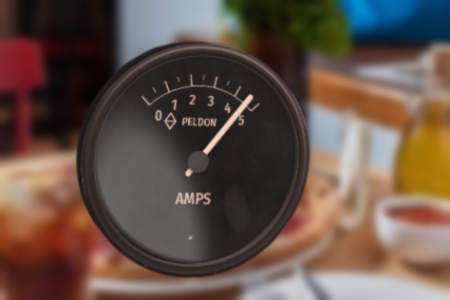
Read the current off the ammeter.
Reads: 4.5 A
